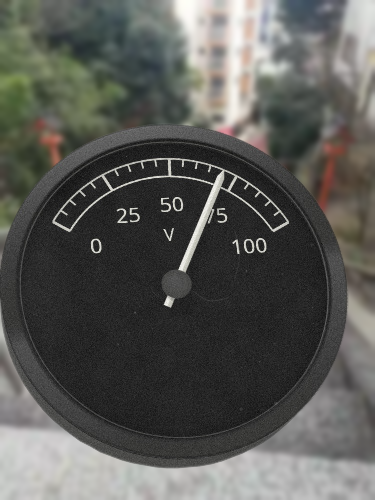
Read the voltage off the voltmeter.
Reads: 70 V
